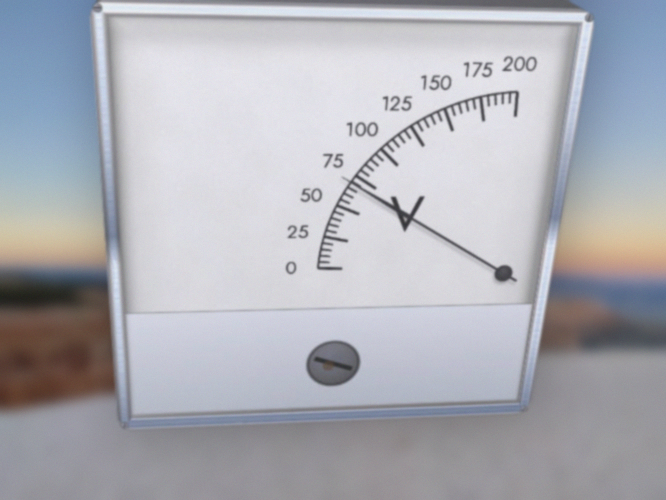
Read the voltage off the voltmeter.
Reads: 70 V
